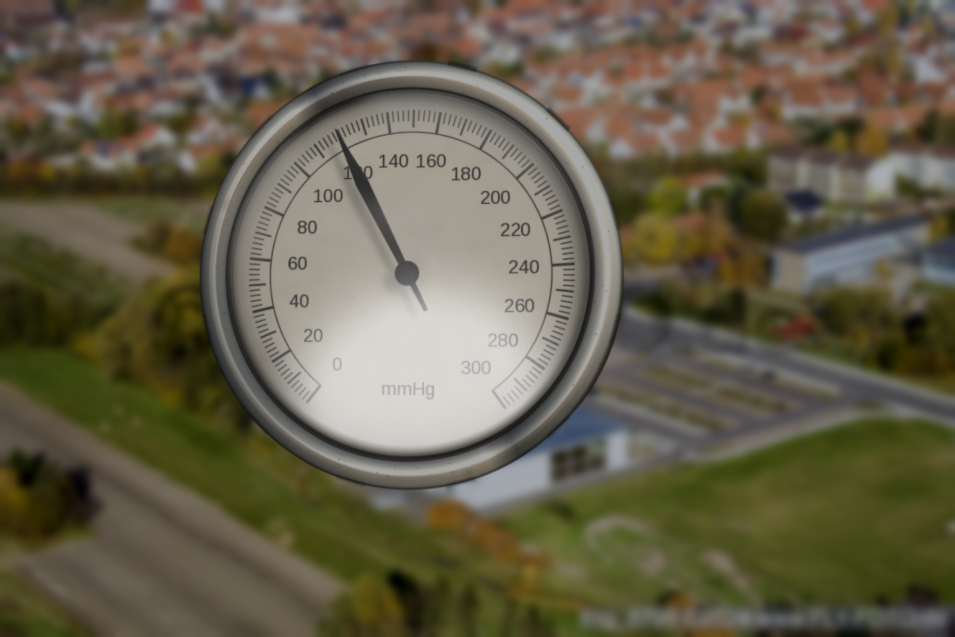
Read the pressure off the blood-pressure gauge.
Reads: 120 mmHg
